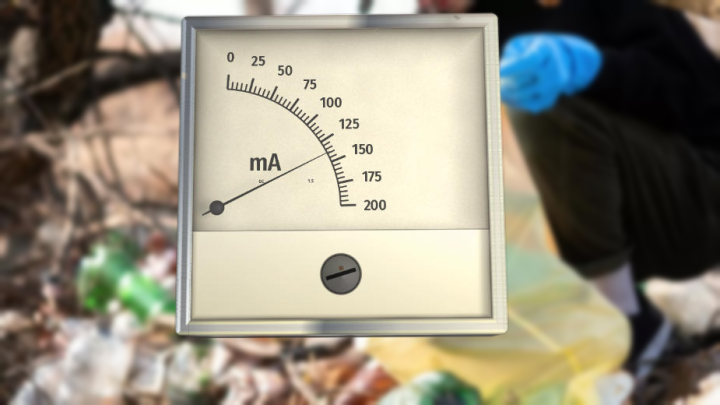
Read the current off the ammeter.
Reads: 140 mA
